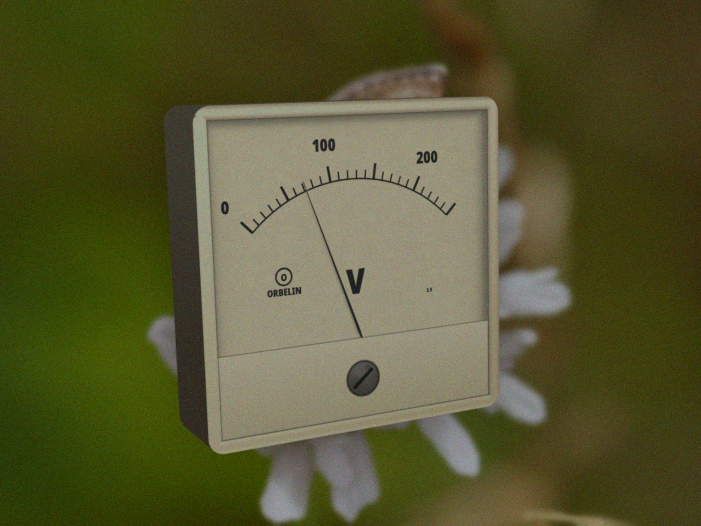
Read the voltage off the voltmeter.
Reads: 70 V
